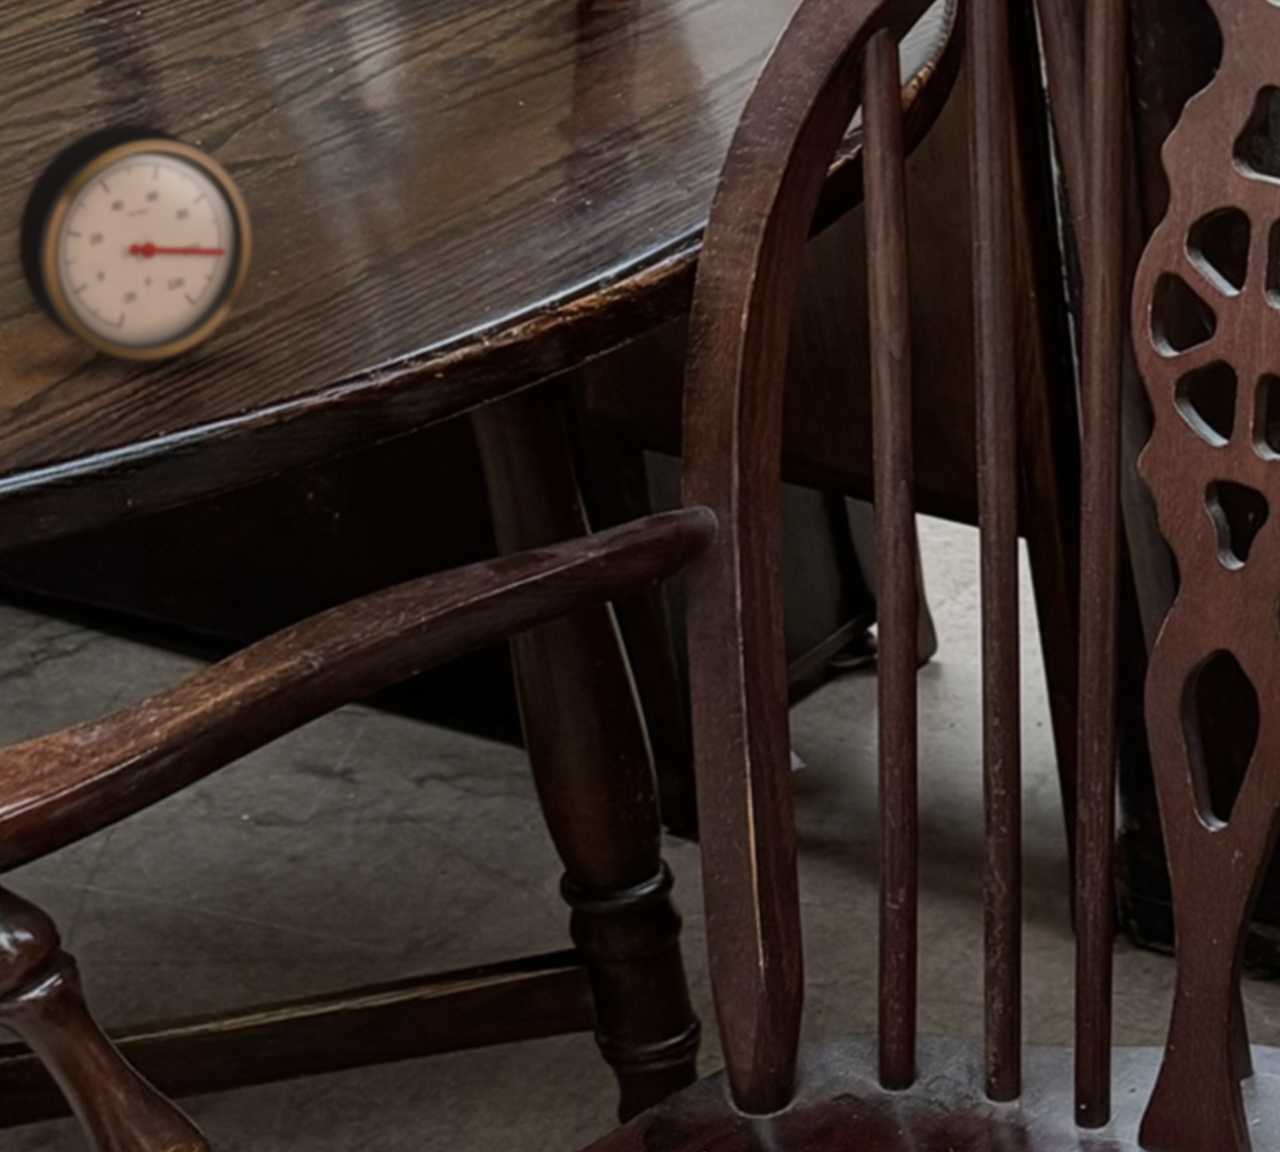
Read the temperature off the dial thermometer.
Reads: 100 °F
